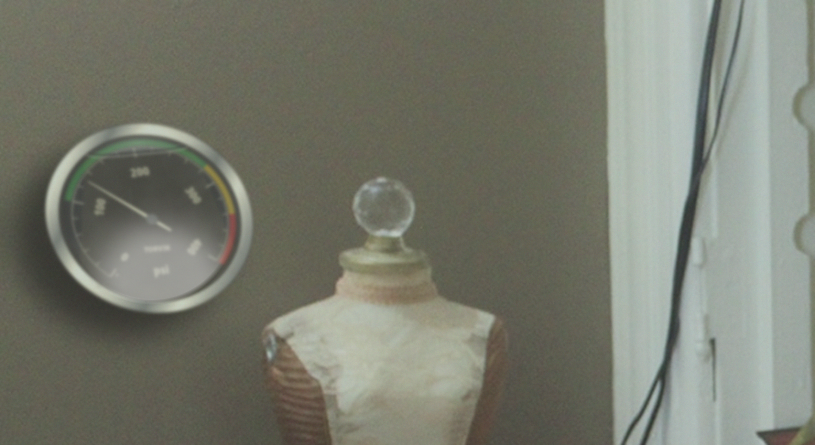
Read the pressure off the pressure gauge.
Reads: 130 psi
